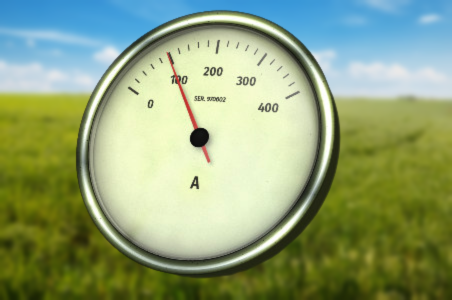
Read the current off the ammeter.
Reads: 100 A
